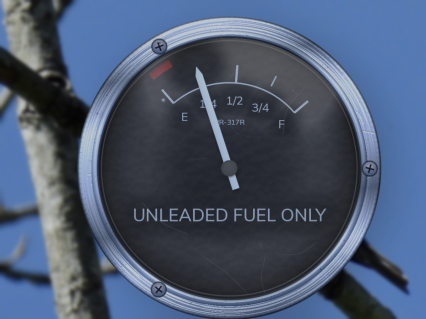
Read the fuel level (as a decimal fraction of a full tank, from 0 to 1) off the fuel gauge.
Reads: 0.25
